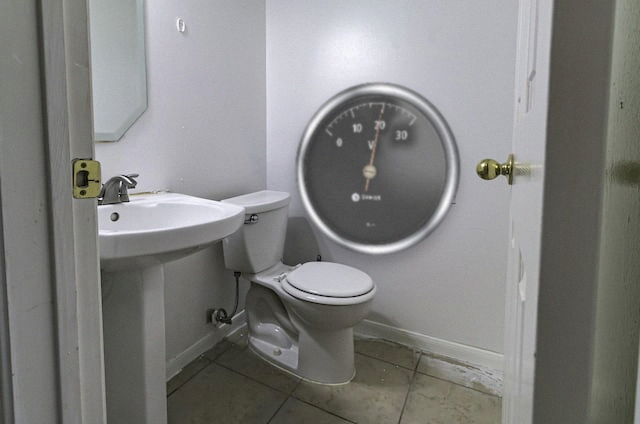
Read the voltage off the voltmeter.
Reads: 20 V
